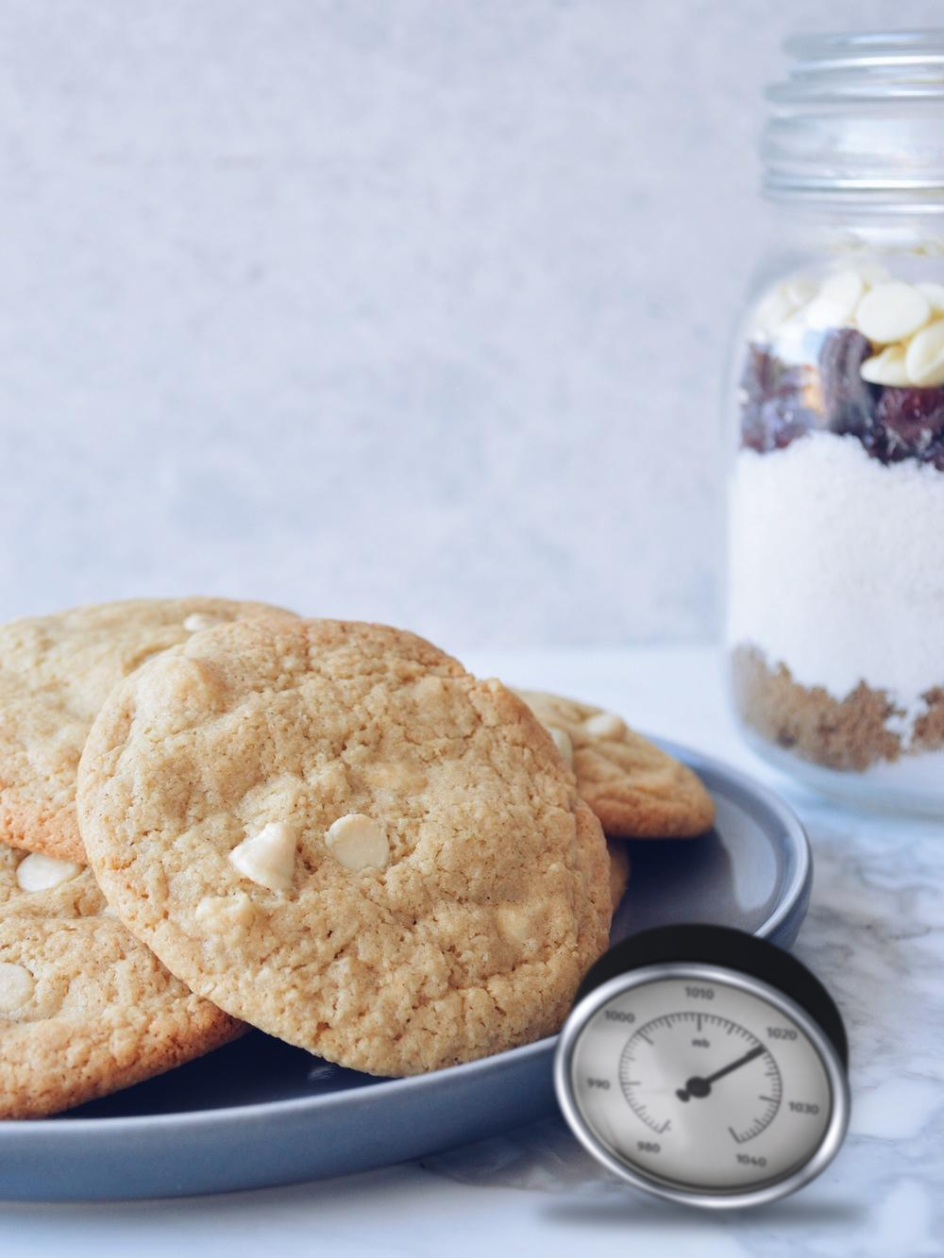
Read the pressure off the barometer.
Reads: 1020 mbar
